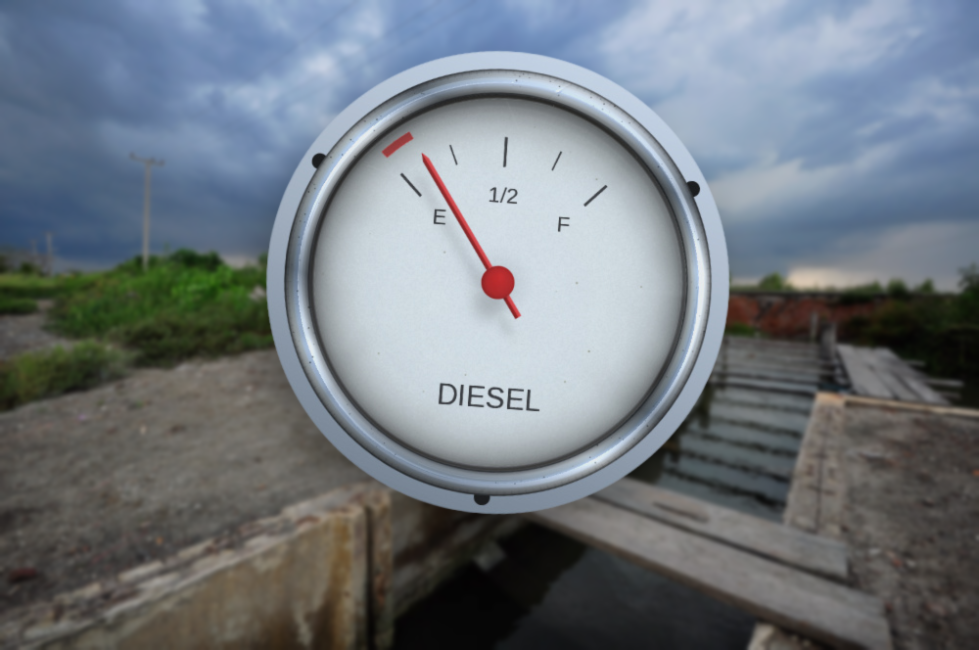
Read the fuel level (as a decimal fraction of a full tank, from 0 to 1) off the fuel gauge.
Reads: 0.125
